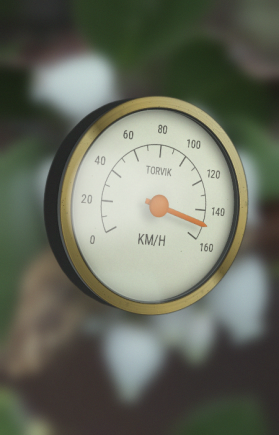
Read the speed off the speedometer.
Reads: 150 km/h
